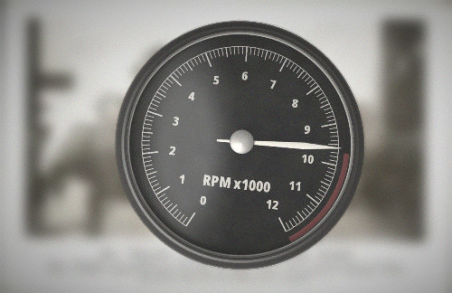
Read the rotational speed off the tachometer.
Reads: 9600 rpm
